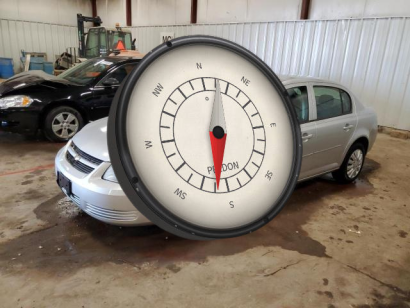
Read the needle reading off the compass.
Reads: 195 °
